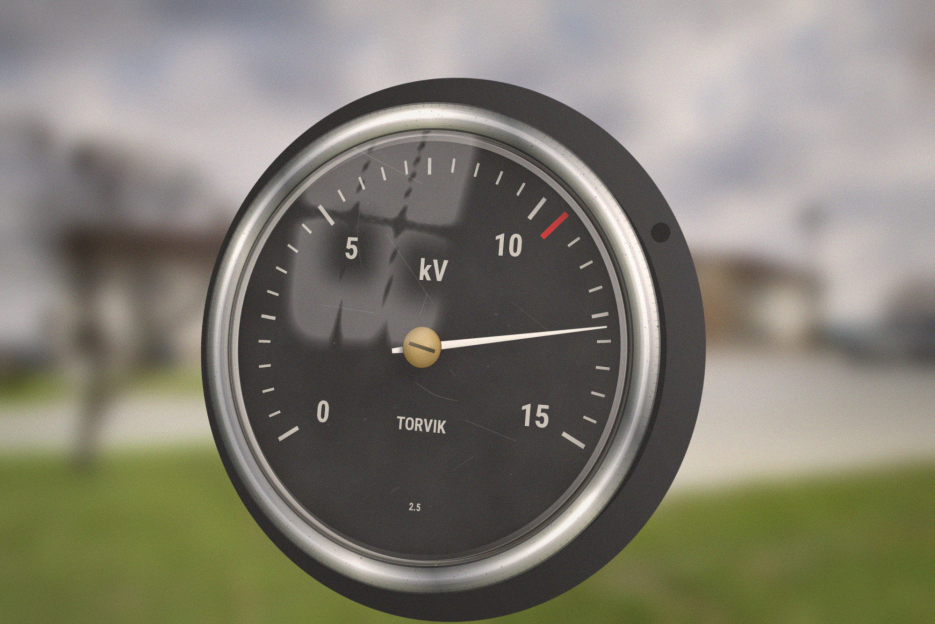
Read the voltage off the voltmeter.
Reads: 12.75 kV
